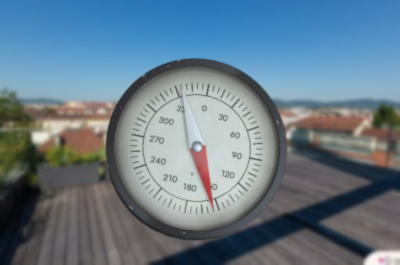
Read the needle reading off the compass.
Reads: 155 °
